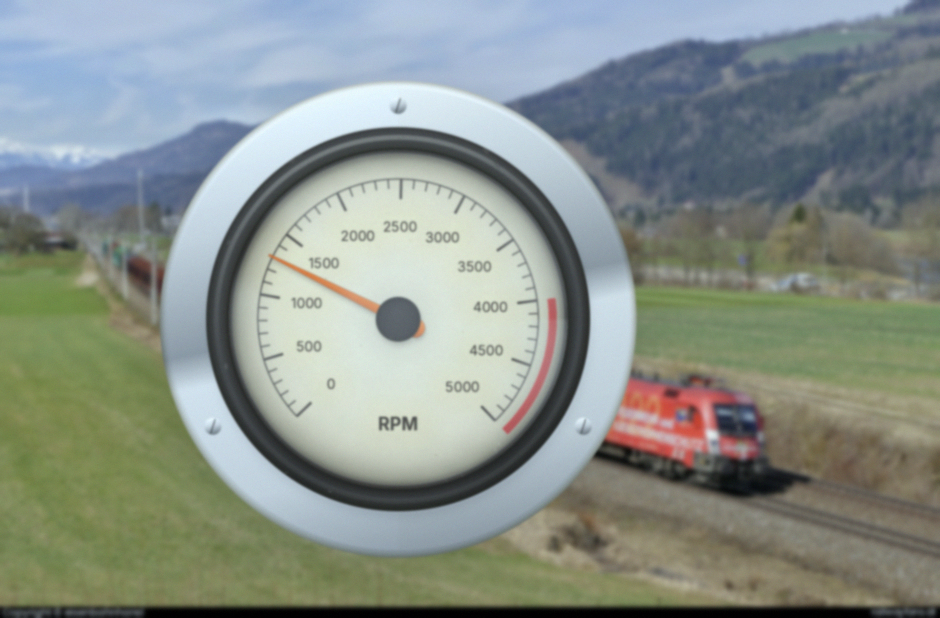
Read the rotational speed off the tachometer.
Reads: 1300 rpm
